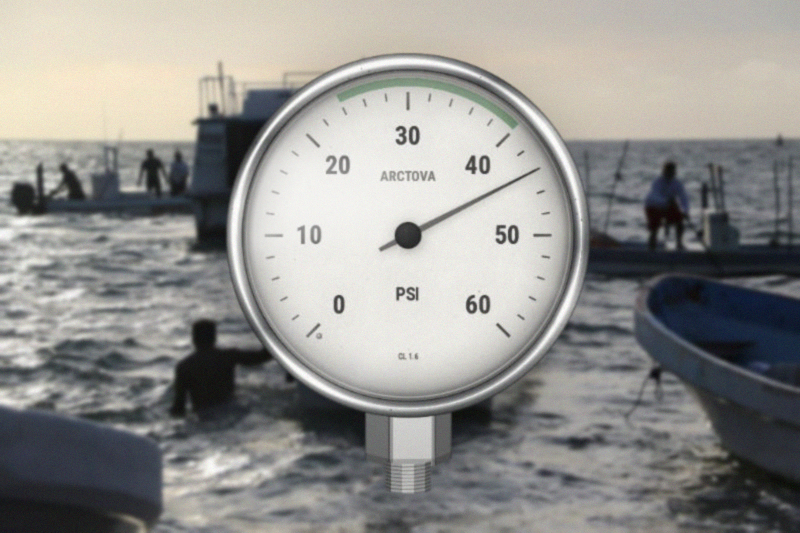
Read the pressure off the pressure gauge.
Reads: 44 psi
